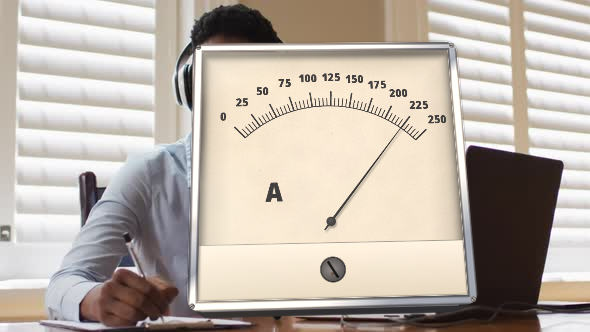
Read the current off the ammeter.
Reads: 225 A
